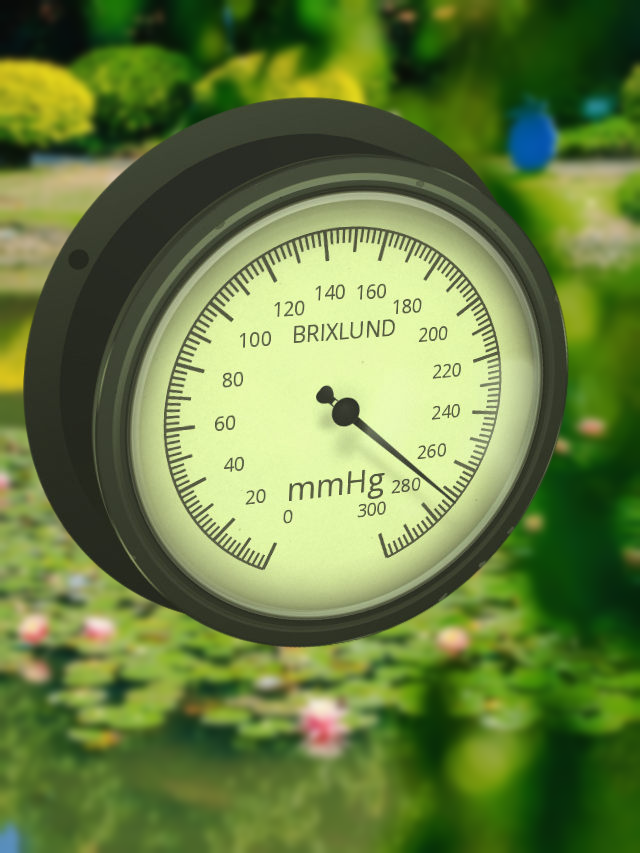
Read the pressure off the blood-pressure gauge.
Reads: 272 mmHg
